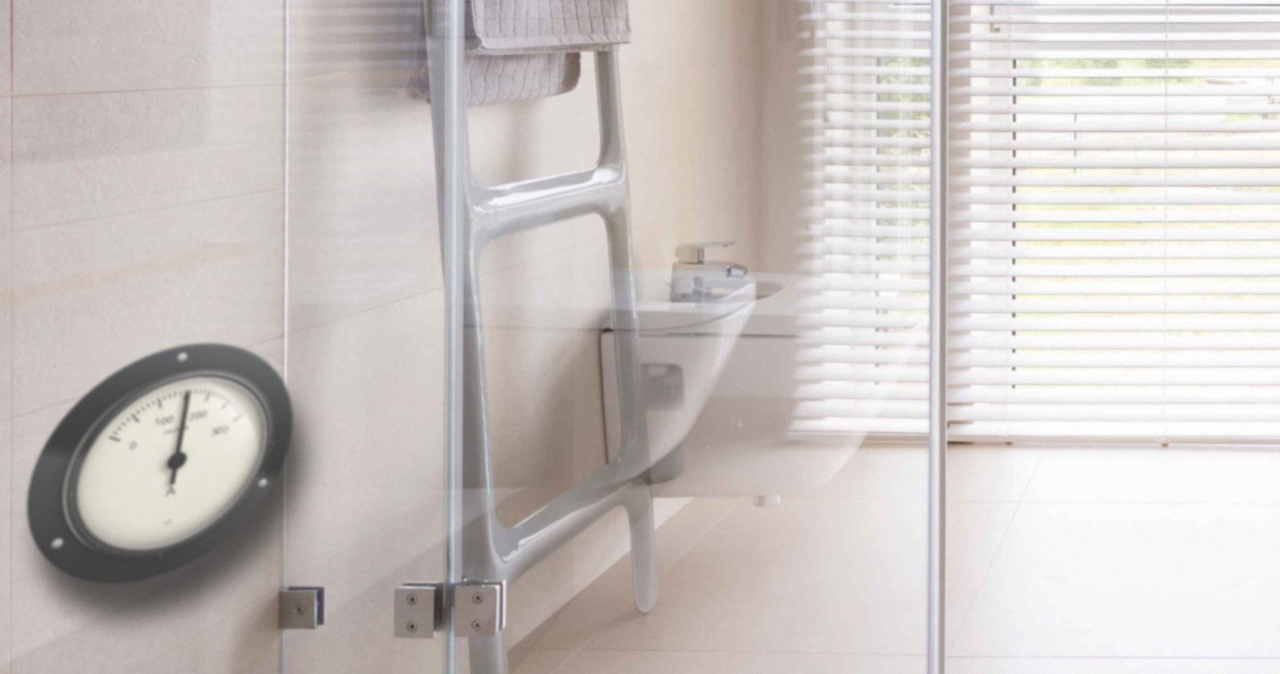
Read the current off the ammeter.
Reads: 150 A
